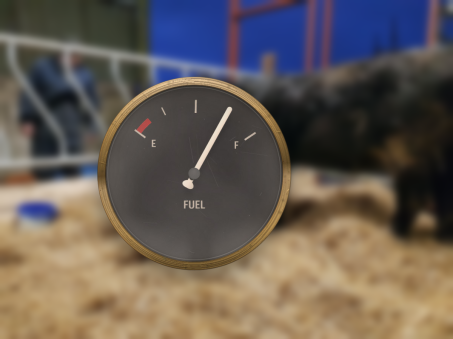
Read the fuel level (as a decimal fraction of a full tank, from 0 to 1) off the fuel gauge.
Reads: 0.75
